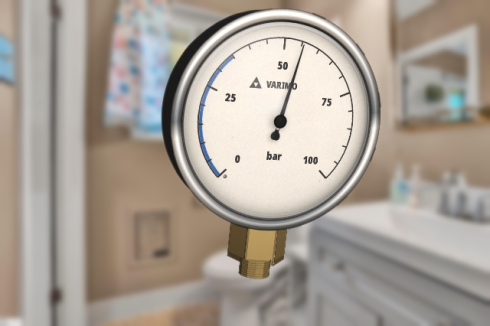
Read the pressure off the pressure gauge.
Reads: 55 bar
